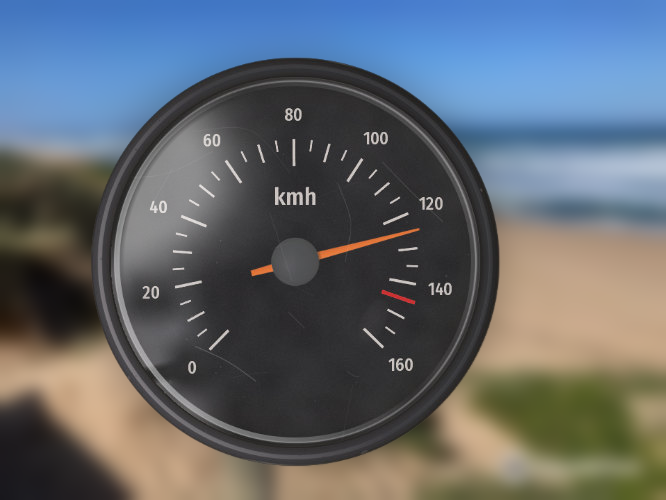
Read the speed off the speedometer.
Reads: 125 km/h
